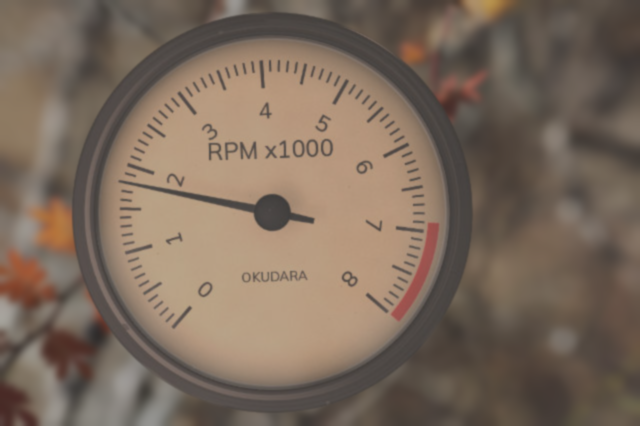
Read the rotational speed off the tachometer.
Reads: 1800 rpm
